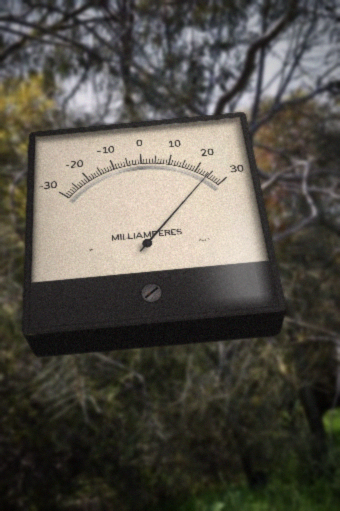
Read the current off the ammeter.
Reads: 25 mA
